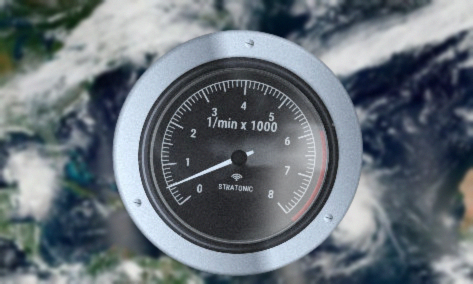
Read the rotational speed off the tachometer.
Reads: 500 rpm
